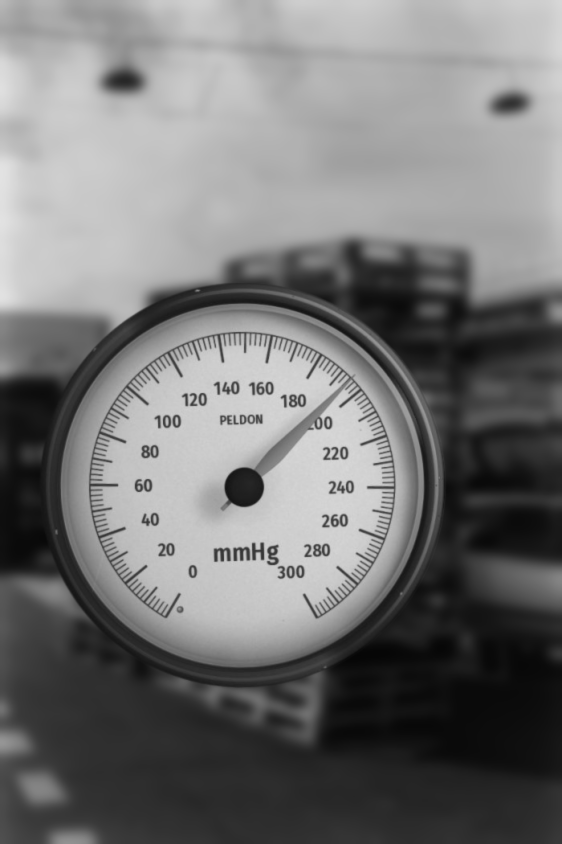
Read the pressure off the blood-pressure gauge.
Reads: 194 mmHg
